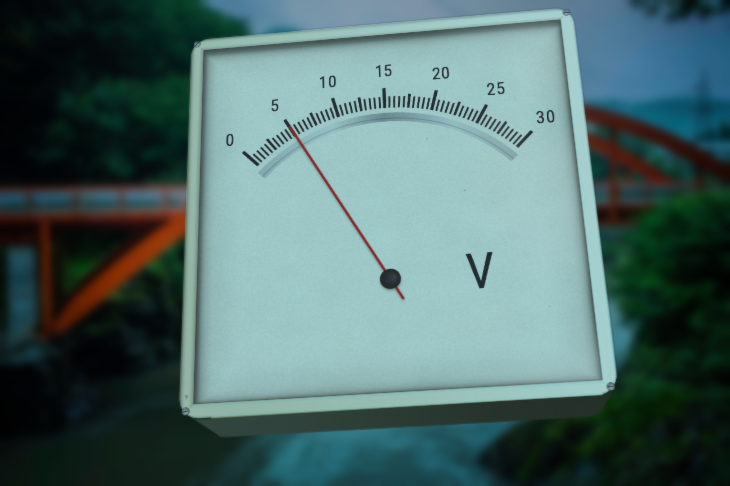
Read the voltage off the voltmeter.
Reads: 5 V
